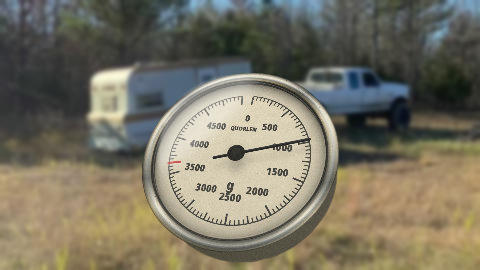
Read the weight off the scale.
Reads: 1000 g
